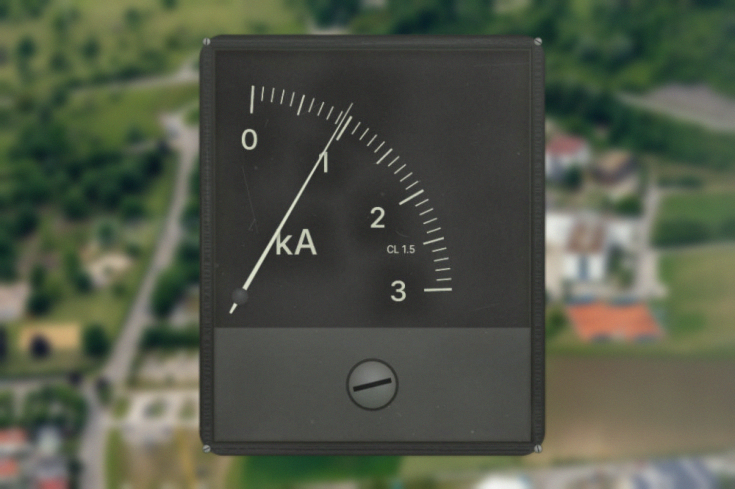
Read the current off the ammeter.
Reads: 0.95 kA
